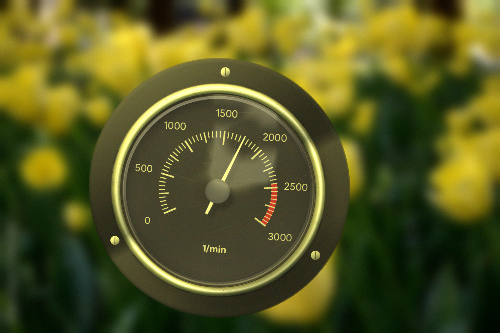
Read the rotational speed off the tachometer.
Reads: 1750 rpm
